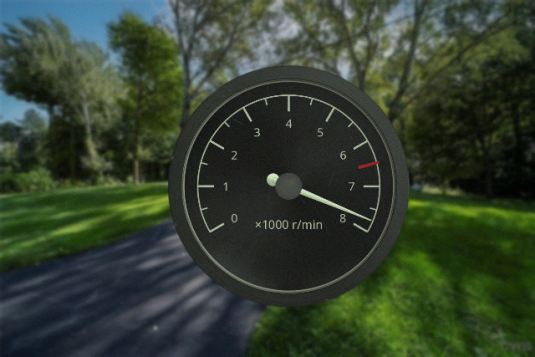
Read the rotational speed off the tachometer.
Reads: 7750 rpm
